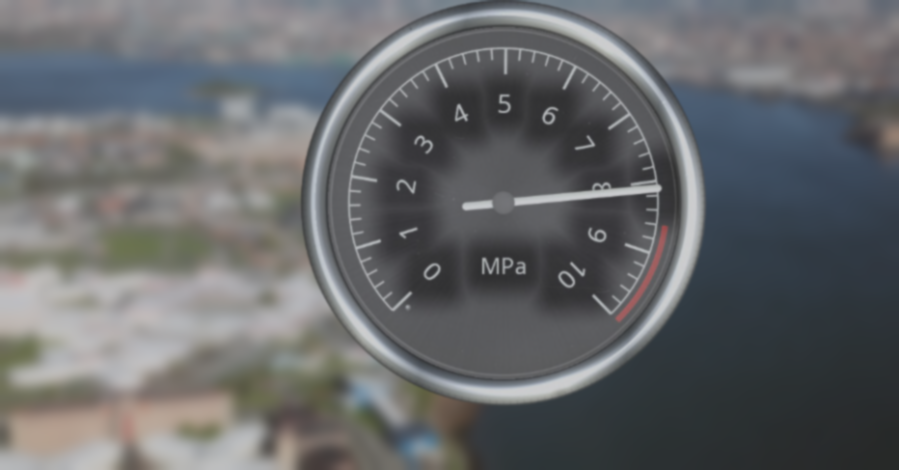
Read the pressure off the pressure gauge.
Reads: 8.1 MPa
